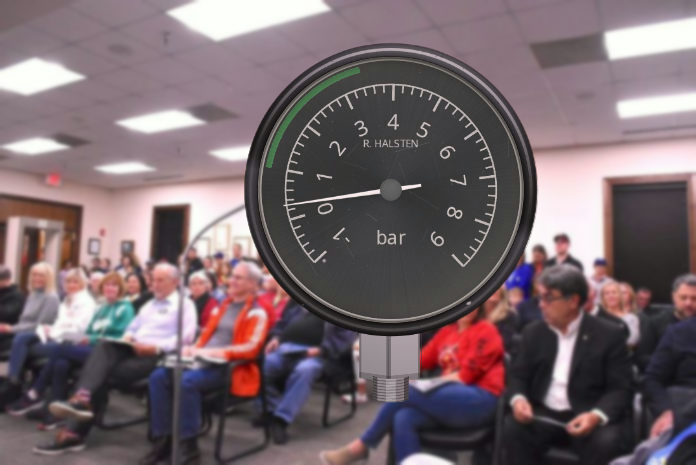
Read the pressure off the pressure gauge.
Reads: 0.3 bar
